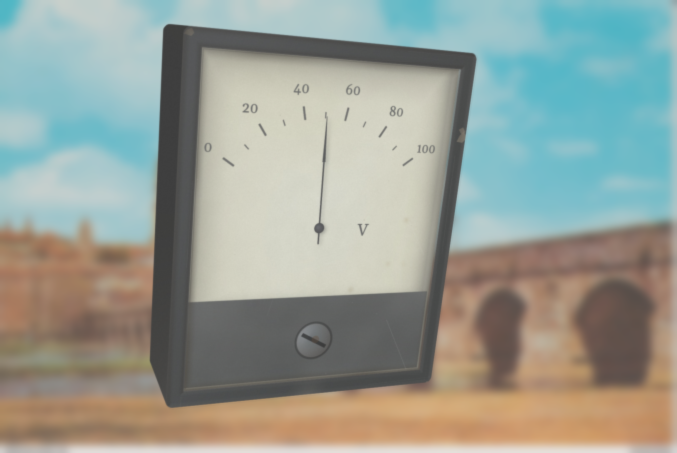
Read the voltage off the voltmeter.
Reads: 50 V
